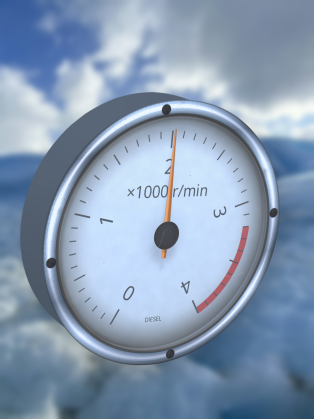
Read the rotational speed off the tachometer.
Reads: 2000 rpm
